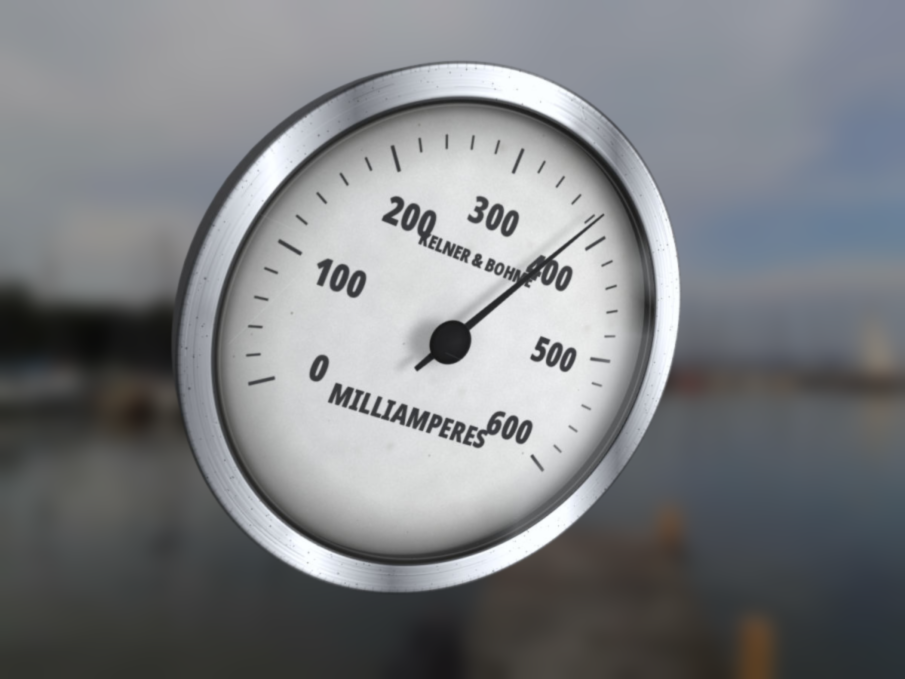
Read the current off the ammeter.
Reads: 380 mA
